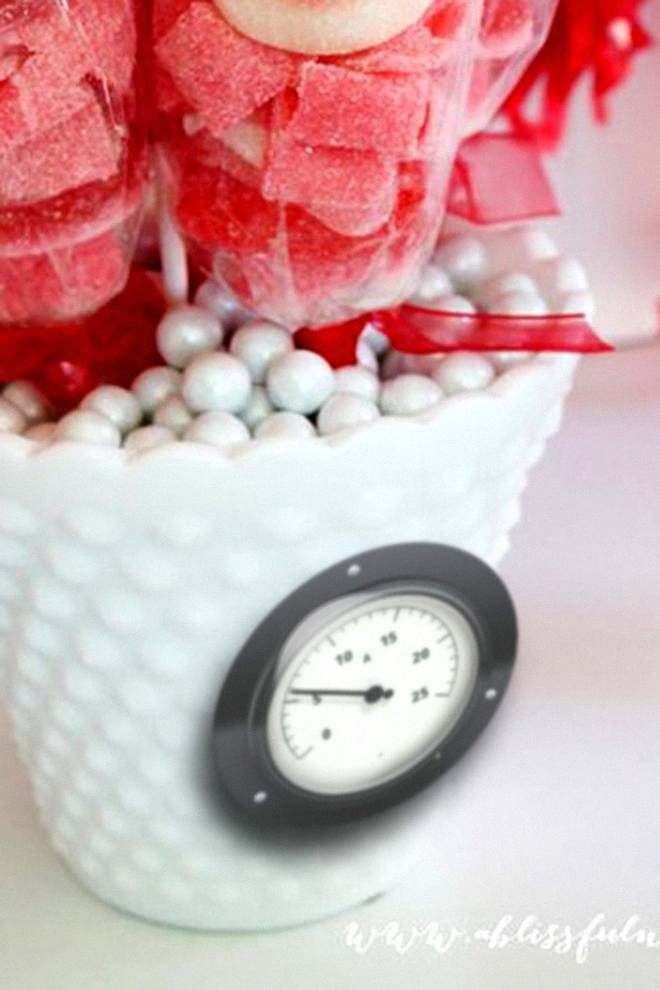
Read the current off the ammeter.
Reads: 6 A
